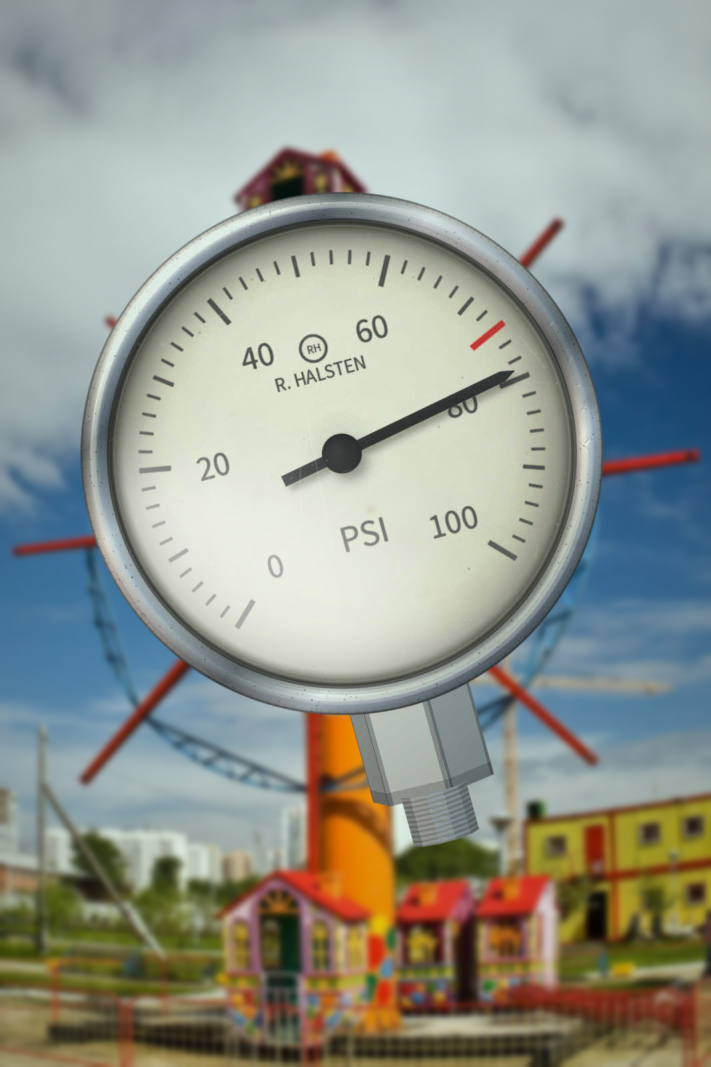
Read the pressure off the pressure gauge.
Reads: 79 psi
